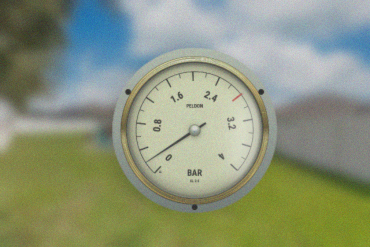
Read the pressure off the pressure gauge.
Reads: 0.2 bar
